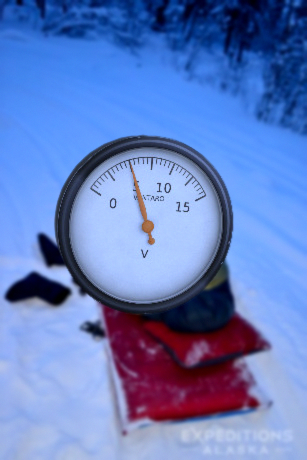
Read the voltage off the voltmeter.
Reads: 5 V
